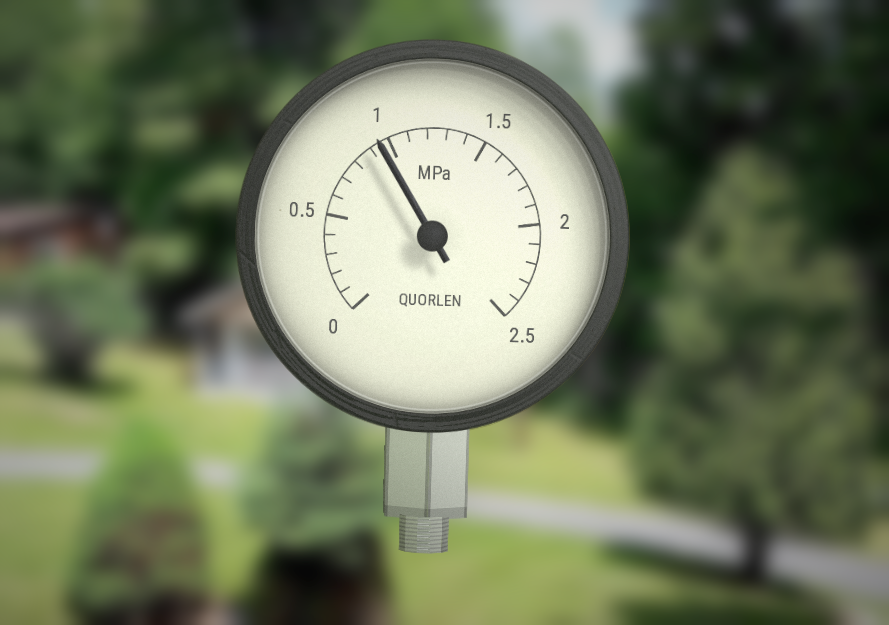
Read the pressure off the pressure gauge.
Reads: 0.95 MPa
